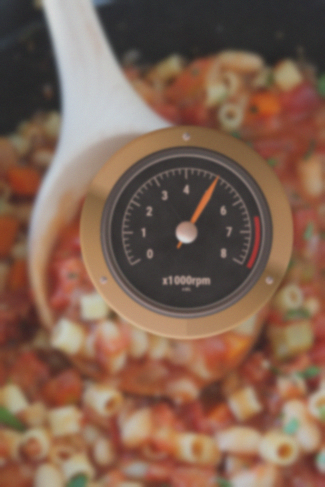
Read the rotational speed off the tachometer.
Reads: 5000 rpm
